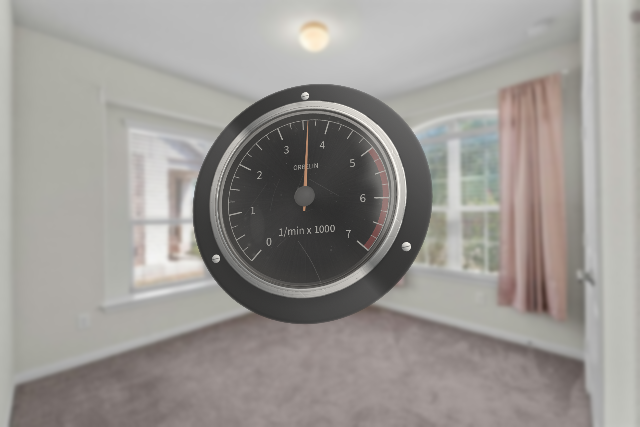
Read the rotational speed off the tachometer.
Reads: 3625 rpm
